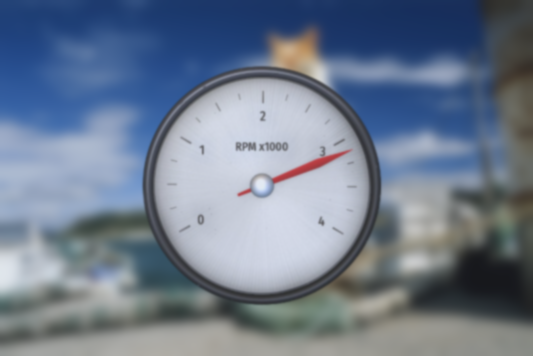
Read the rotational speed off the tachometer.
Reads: 3125 rpm
